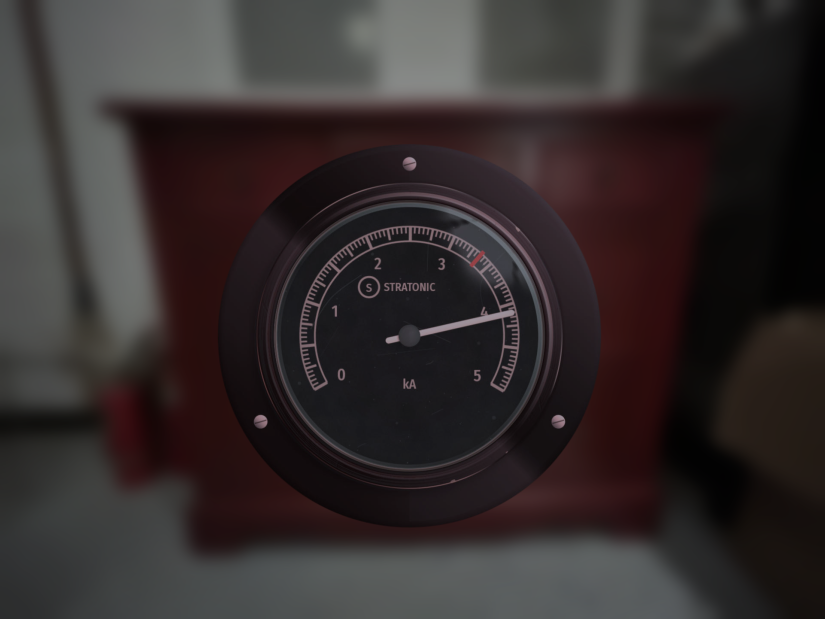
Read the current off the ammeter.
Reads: 4.1 kA
